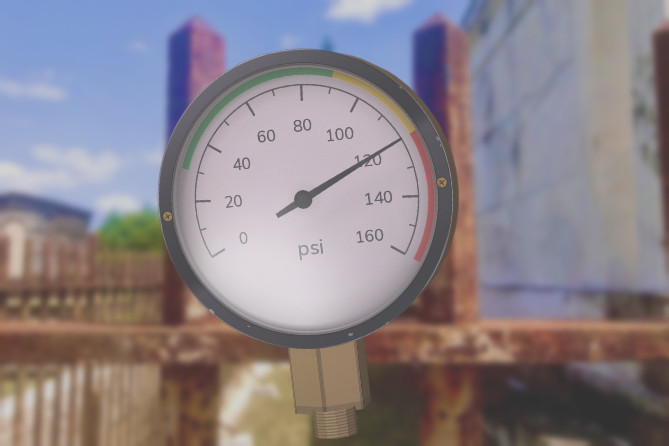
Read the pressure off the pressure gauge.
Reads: 120 psi
